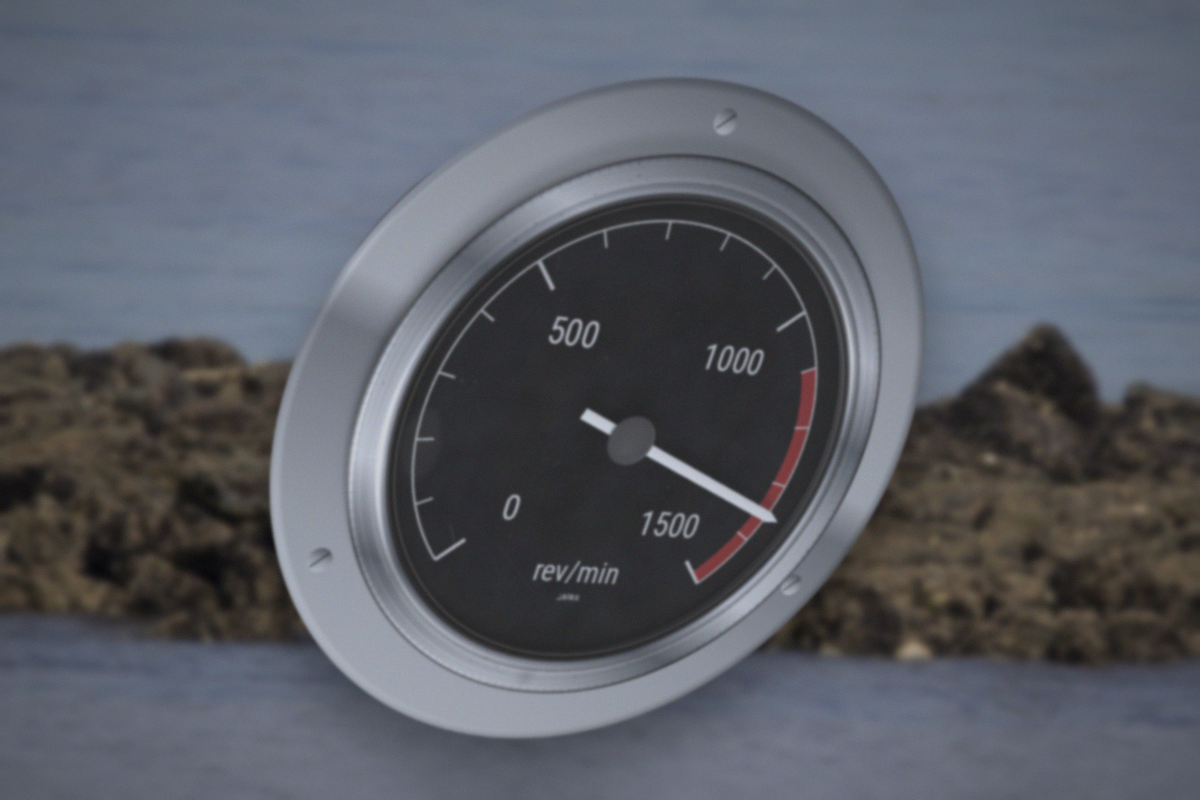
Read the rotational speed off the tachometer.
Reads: 1350 rpm
